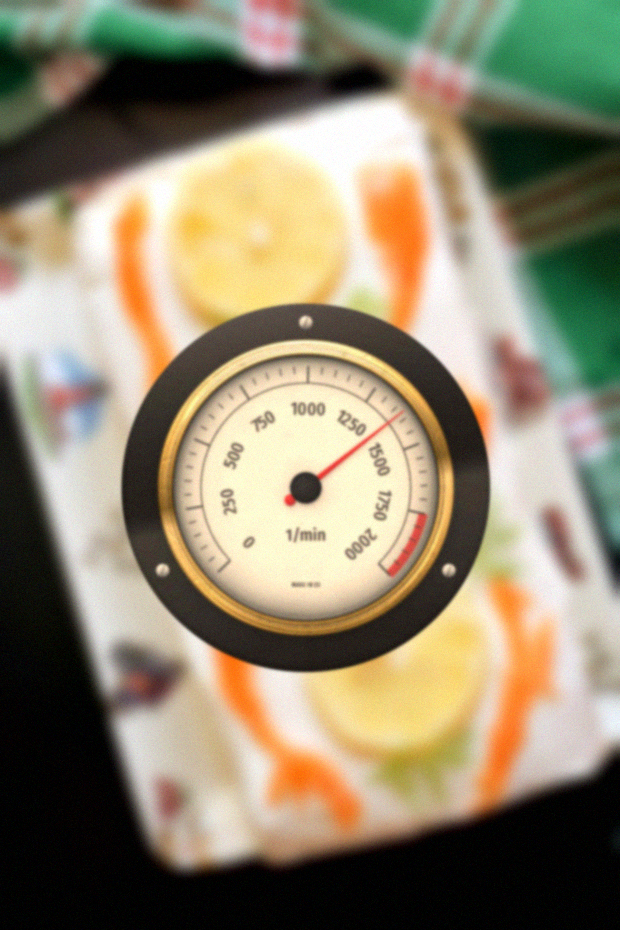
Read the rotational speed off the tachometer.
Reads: 1375 rpm
